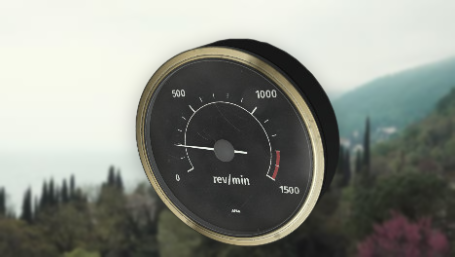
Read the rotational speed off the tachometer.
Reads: 200 rpm
